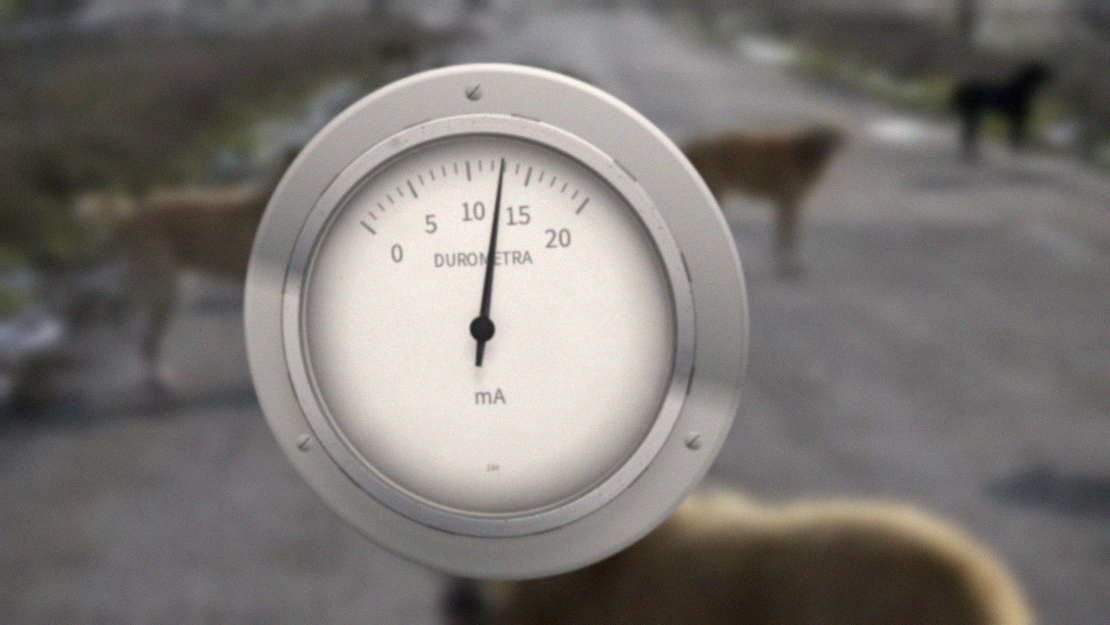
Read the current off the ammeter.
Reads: 13 mA
